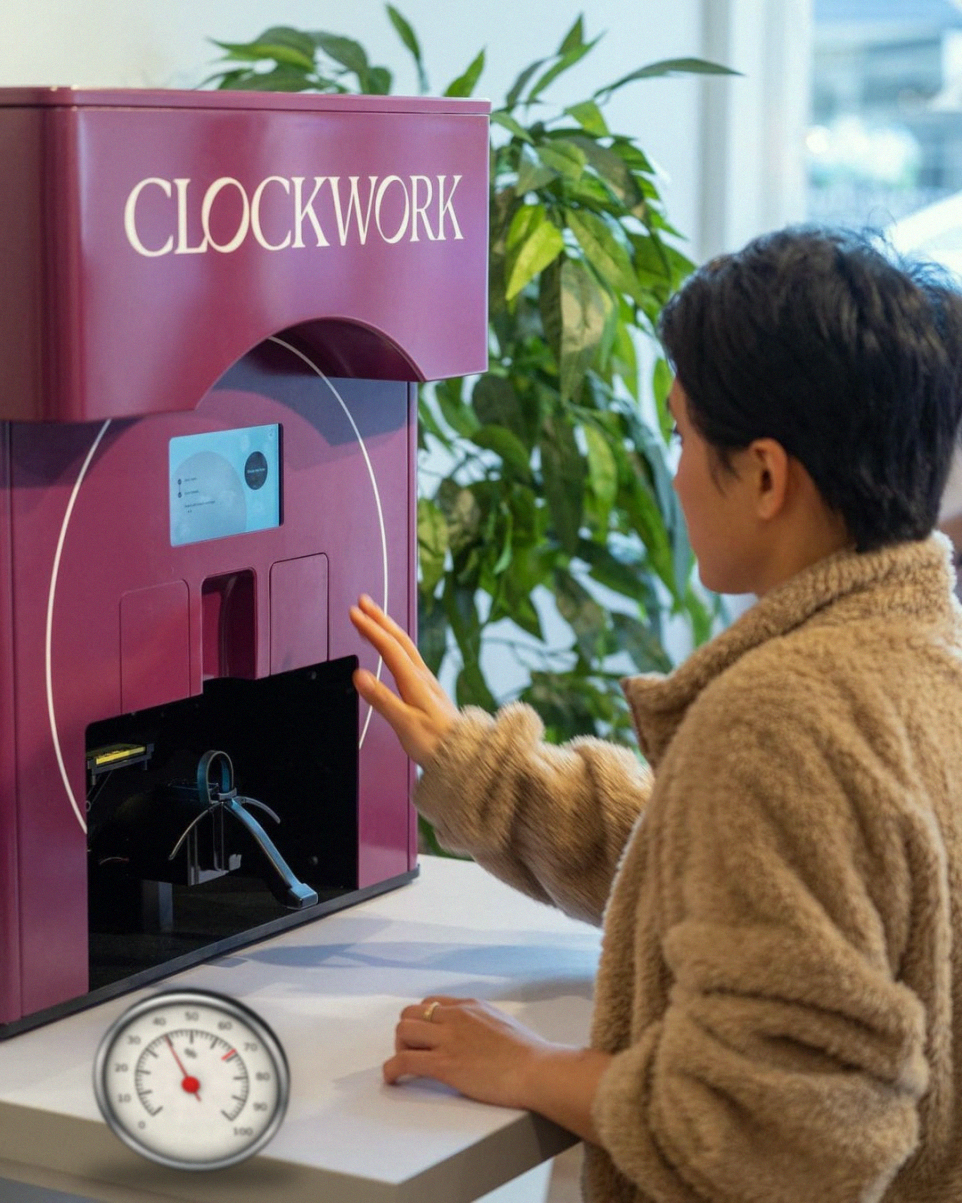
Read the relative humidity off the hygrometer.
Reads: 40 %
